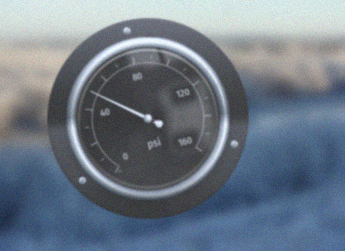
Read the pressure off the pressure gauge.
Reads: 50 psi
